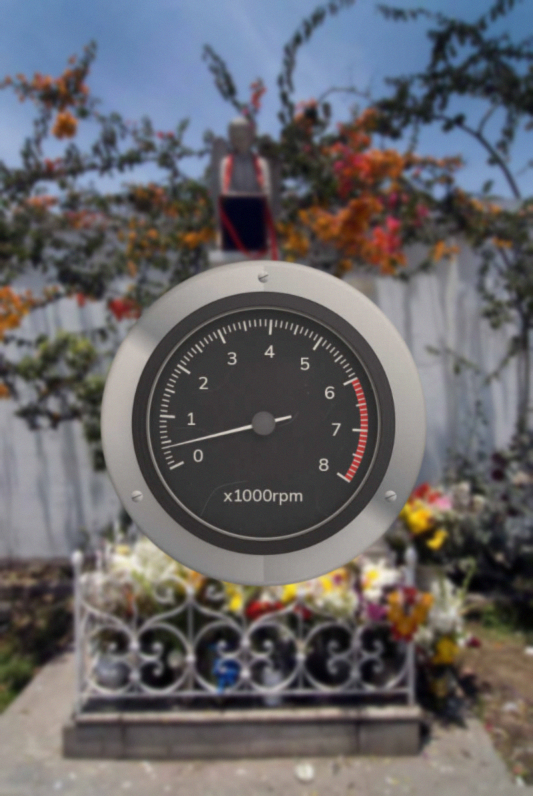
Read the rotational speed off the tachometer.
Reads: 400 rpm
